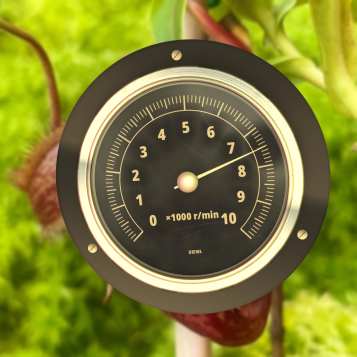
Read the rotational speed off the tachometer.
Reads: 7500 rpm
